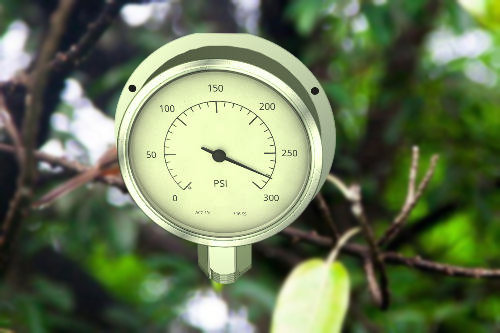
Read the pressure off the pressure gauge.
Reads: 280 psi
